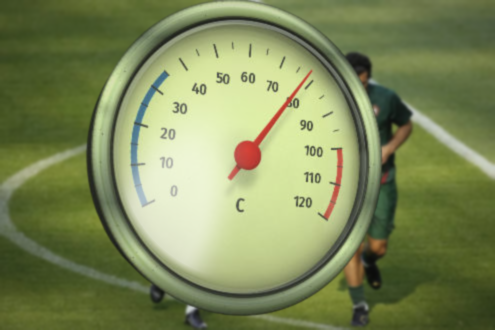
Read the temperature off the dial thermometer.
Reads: 77.5 °C
